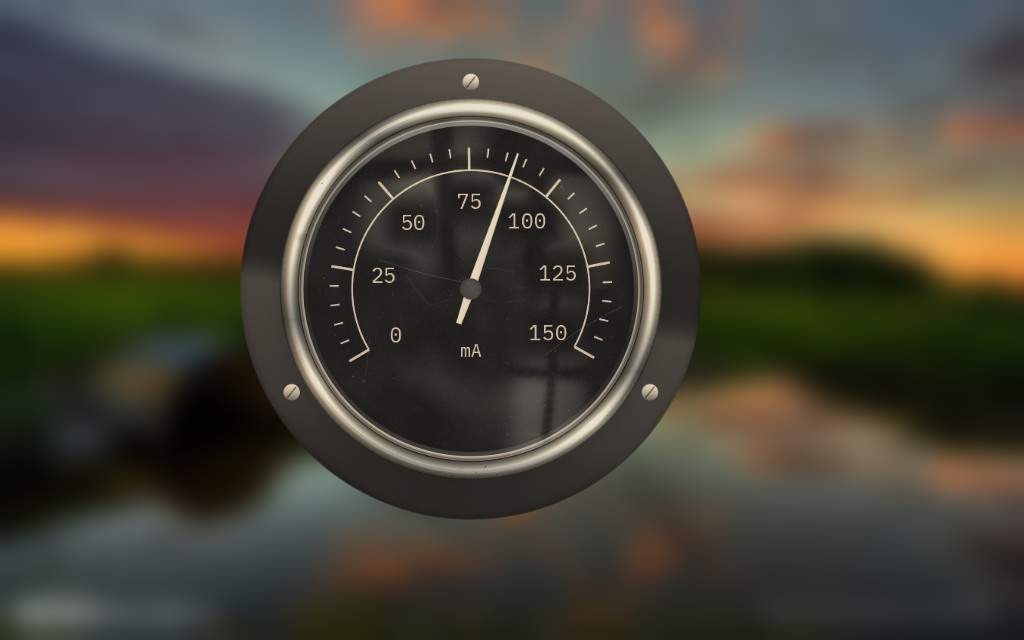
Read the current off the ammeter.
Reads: 87.5 mA
